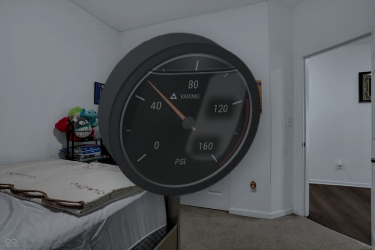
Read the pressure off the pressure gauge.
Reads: 50 psi
